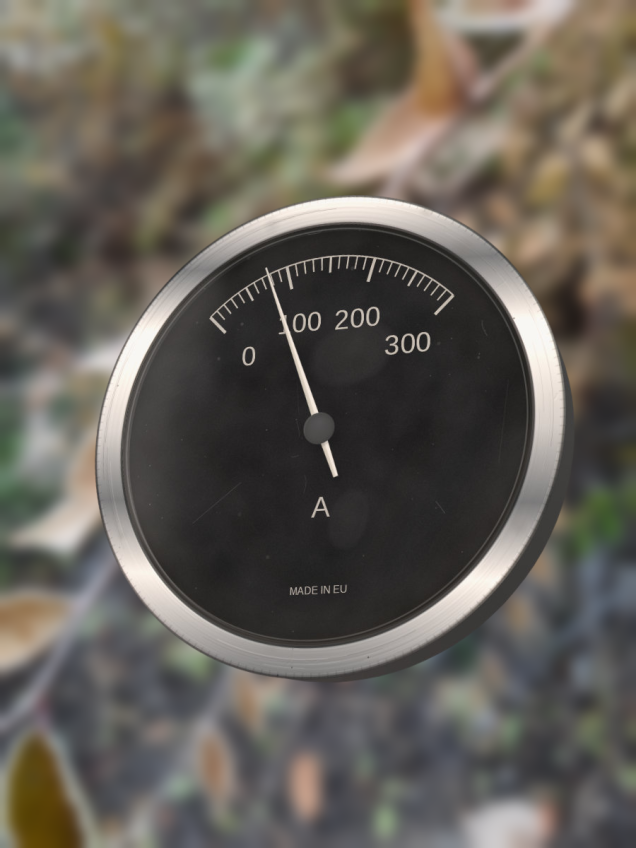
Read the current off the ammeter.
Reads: 80 A
